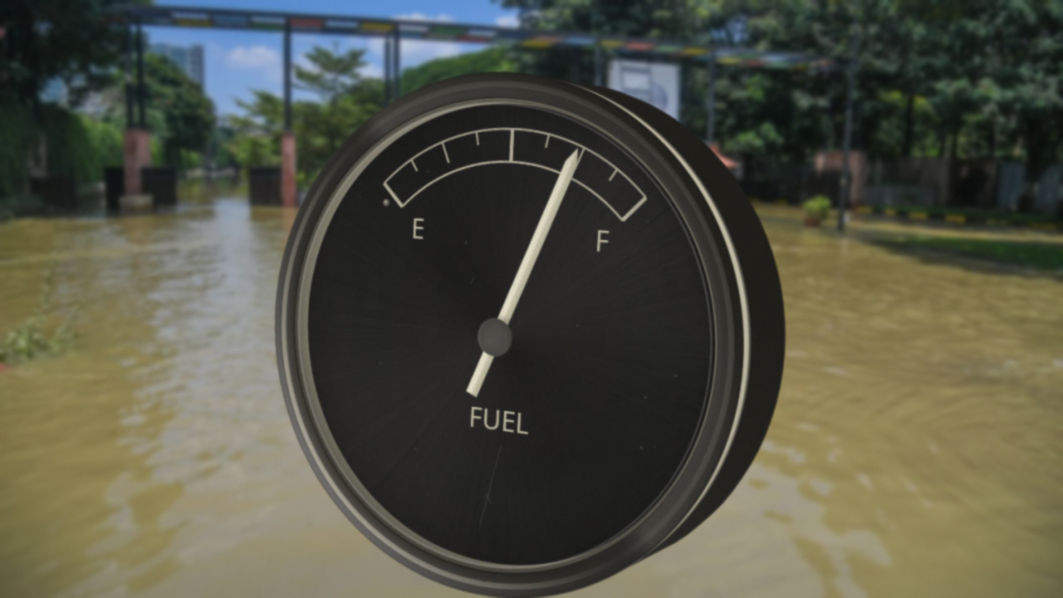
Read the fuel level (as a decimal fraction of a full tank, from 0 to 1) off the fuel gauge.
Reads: 0.75
